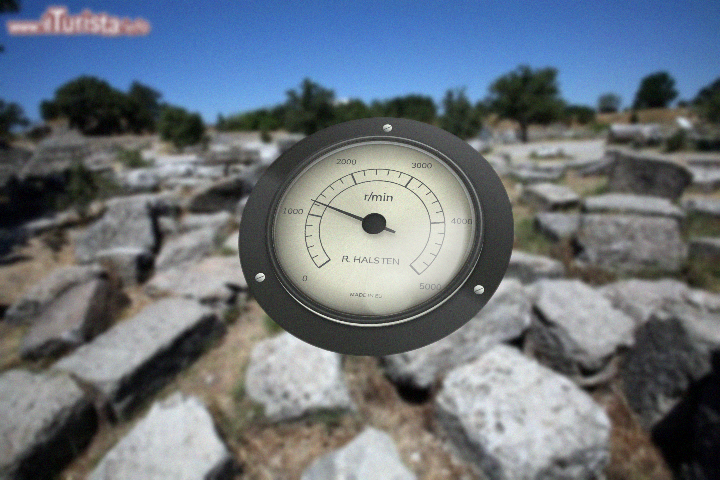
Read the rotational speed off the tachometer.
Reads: 1200 rpm
